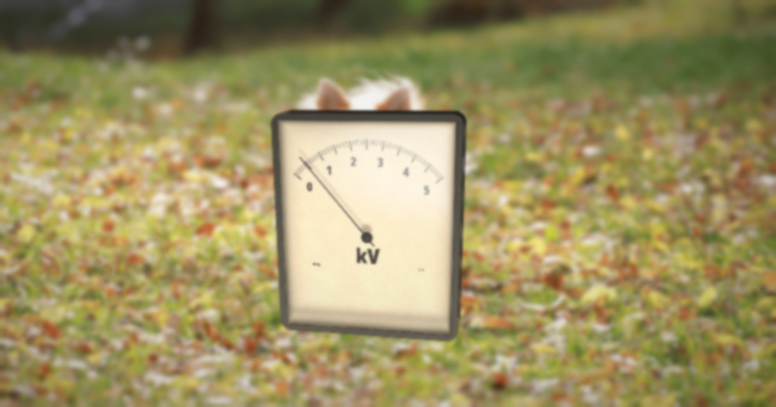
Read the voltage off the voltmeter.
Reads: 0.5 kV
